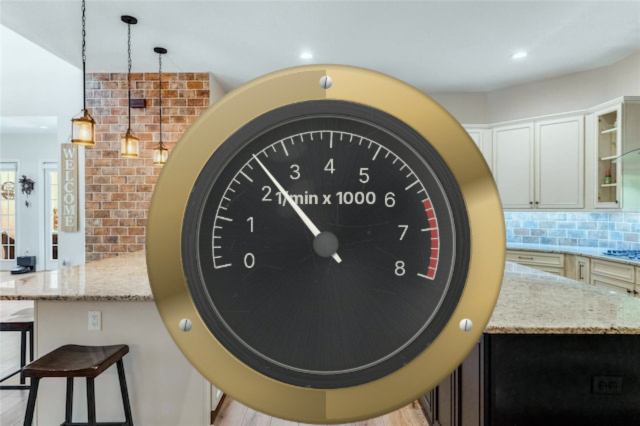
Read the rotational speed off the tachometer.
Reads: 2400 rpm
